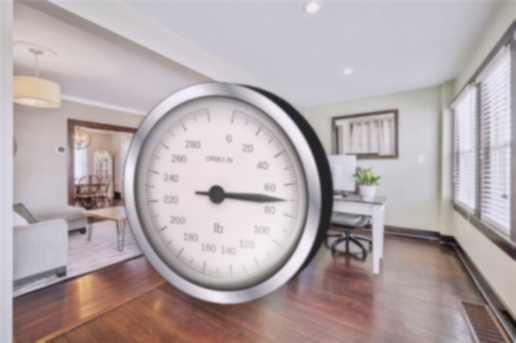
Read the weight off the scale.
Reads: 70 lb
